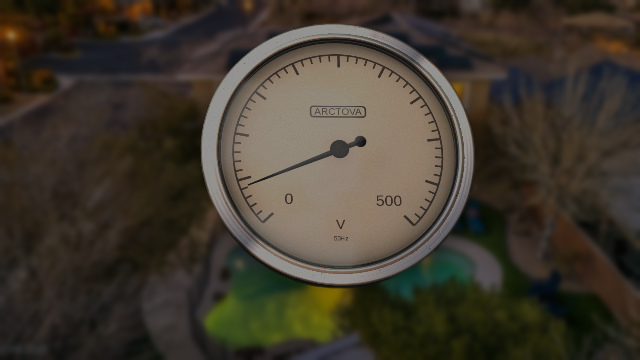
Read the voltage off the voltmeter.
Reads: 40 V
